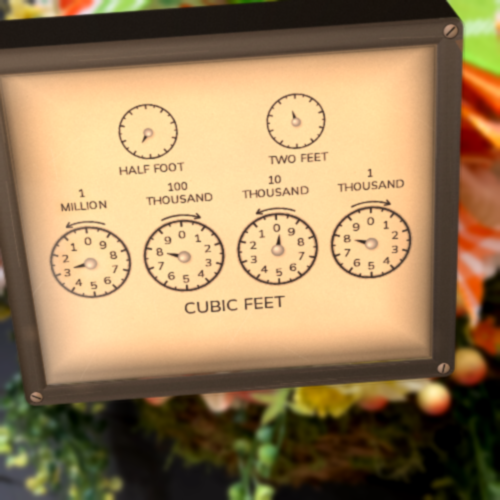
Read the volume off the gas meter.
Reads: 279800 ft³
